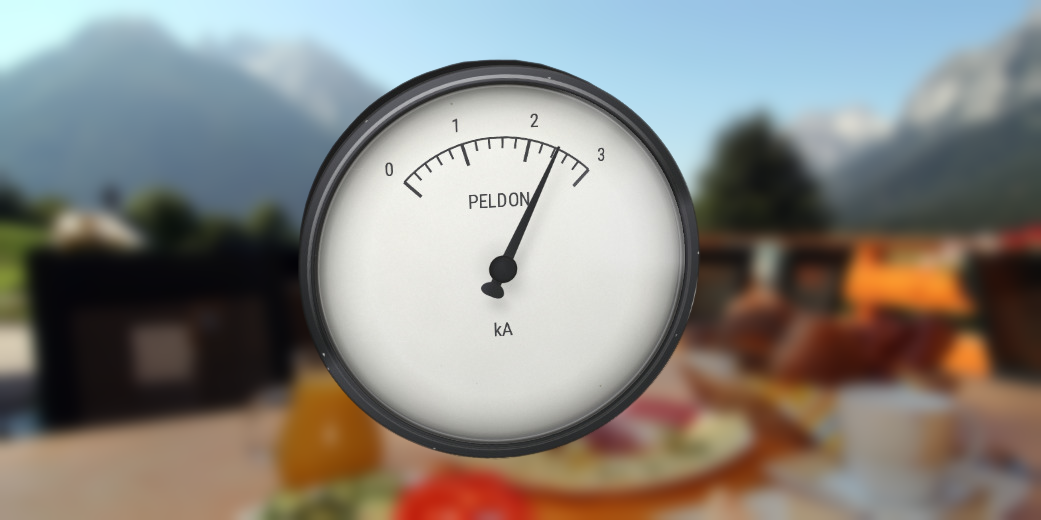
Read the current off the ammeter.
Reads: 2.4 kA
